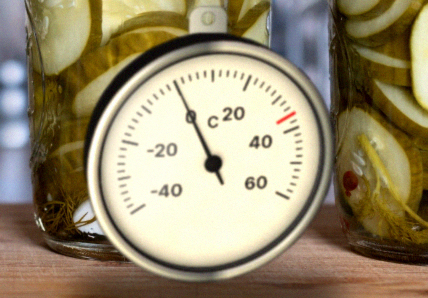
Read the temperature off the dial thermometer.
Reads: 0 °C
